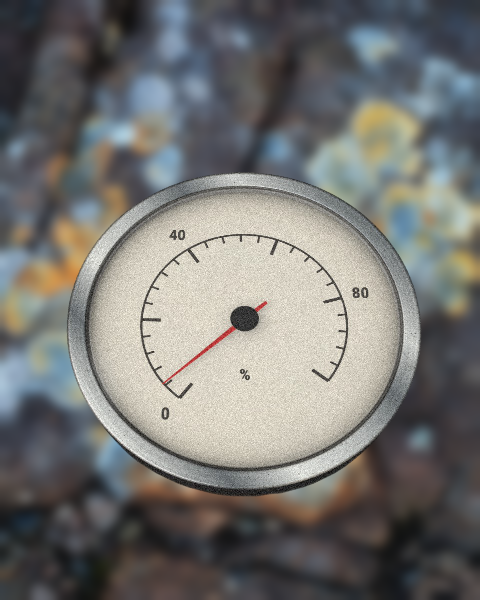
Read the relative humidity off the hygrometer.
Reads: 4 %
